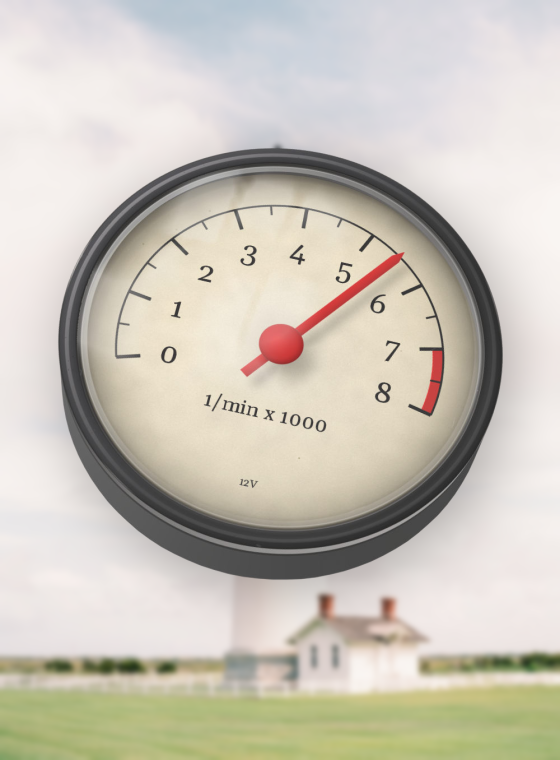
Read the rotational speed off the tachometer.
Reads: 5500 rpm
